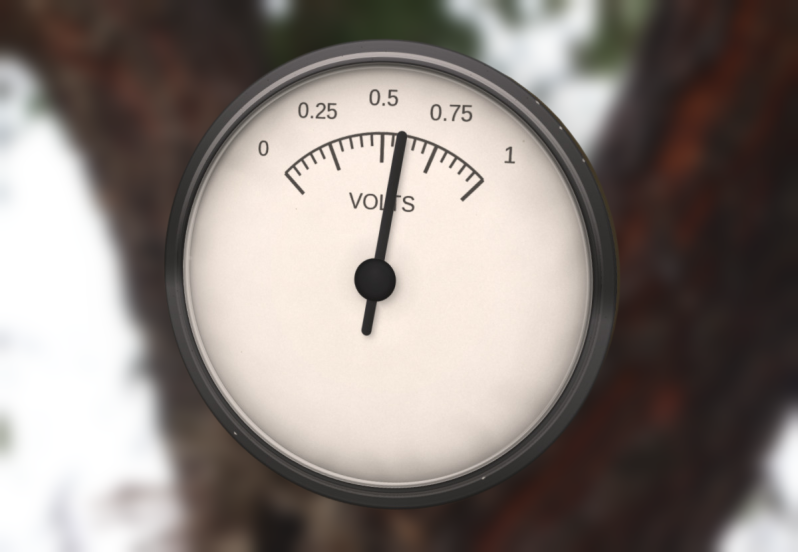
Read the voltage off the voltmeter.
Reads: 0.6 V
